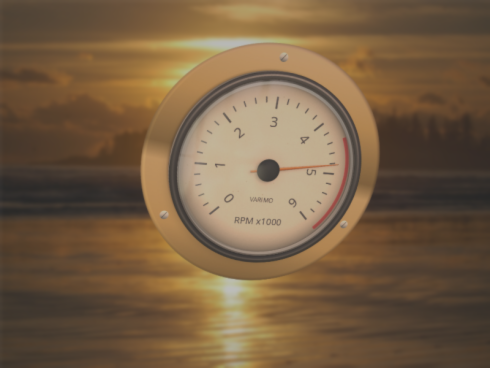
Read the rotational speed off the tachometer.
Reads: 4800 rpm
